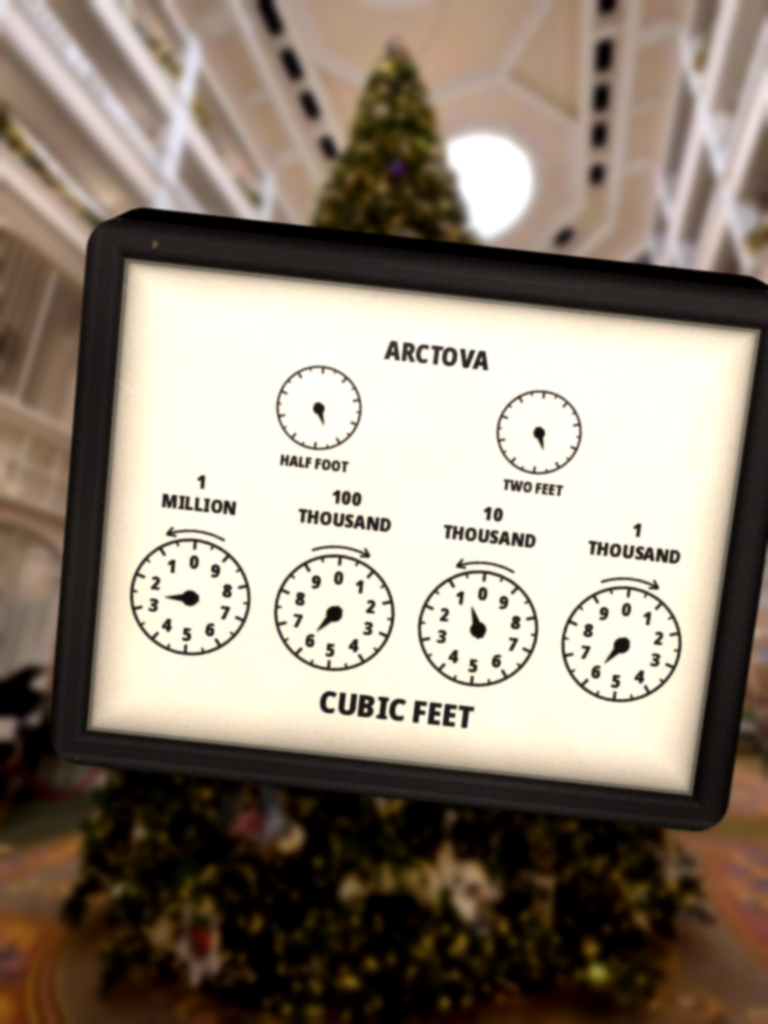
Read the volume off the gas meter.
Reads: 260600 ft³
